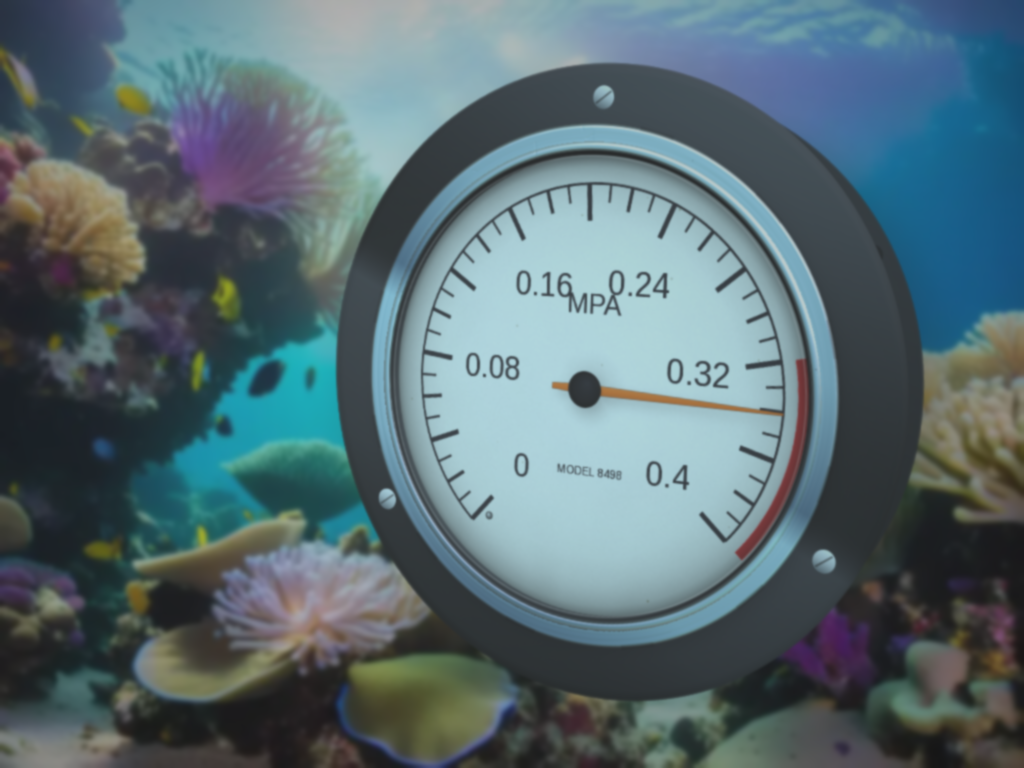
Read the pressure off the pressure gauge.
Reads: 0.34 MPa
